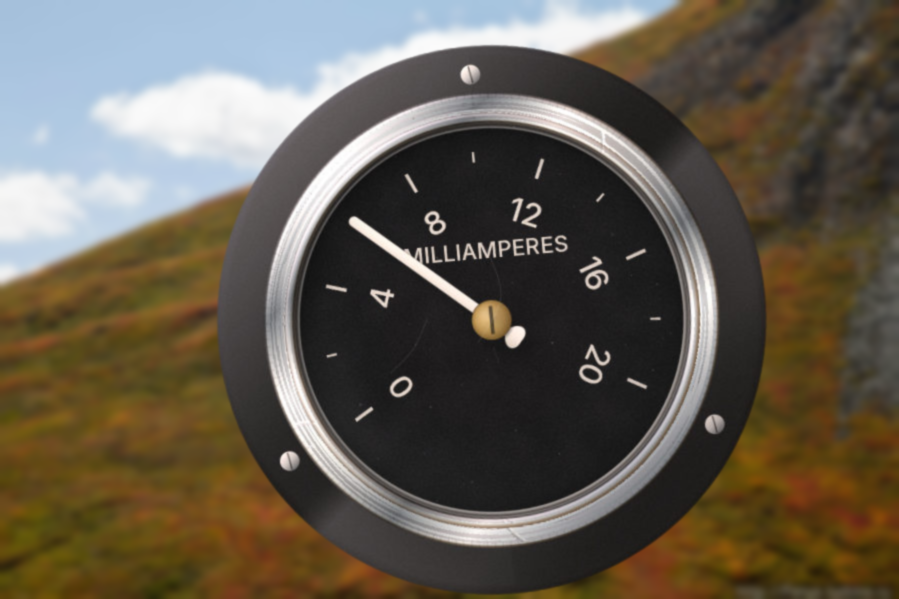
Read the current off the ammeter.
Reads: 6 mA
